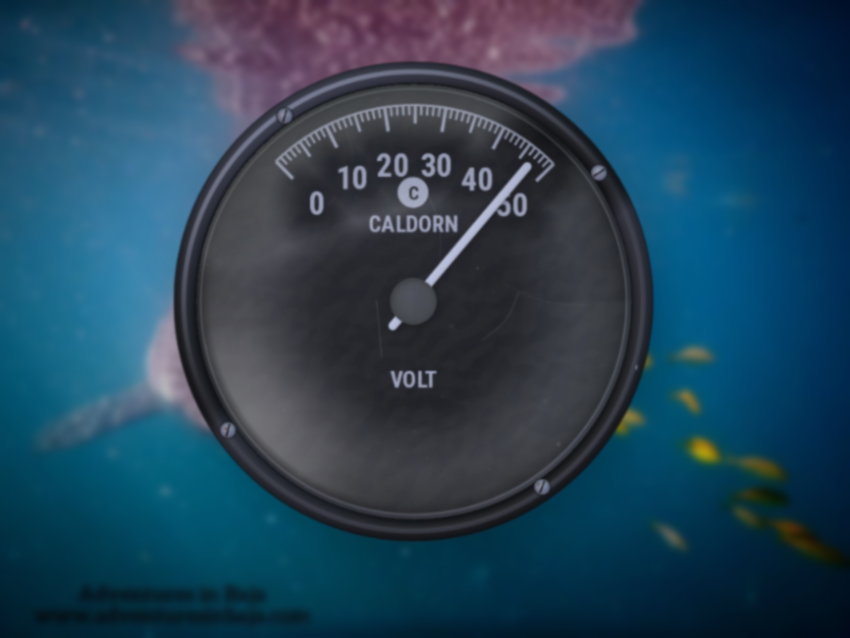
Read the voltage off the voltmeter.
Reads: 47 V
